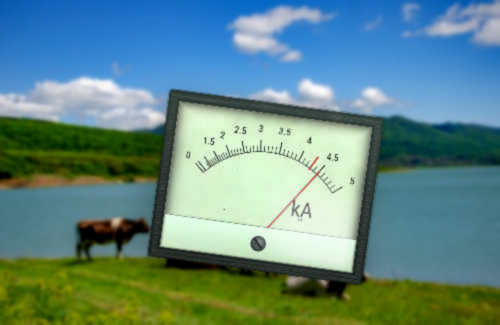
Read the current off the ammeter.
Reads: 4.5 kA
